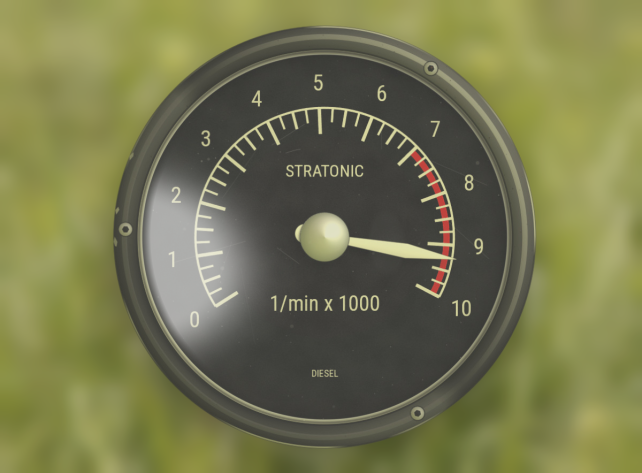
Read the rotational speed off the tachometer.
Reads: 9250 rpm
